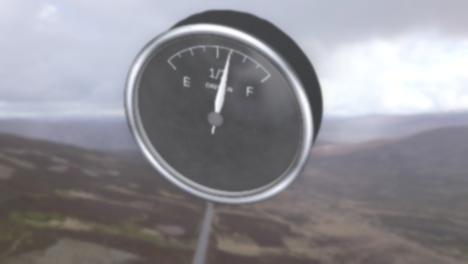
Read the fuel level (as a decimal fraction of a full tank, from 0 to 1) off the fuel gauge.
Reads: 0.625
